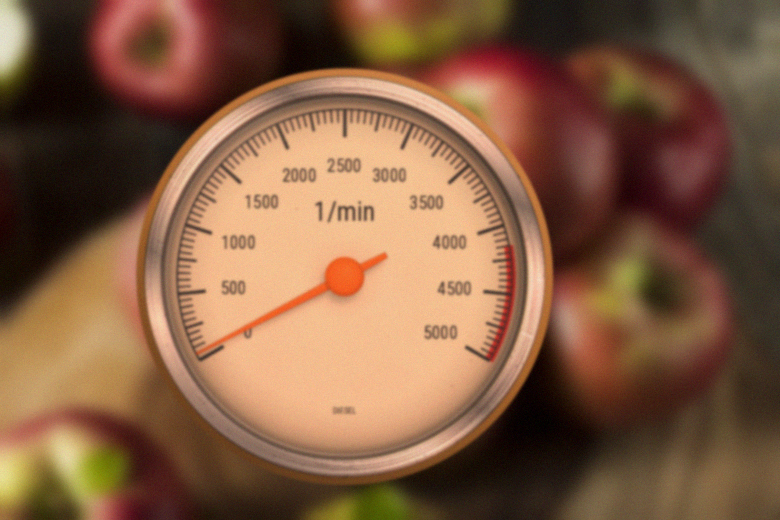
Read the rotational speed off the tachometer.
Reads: 50 rpm
